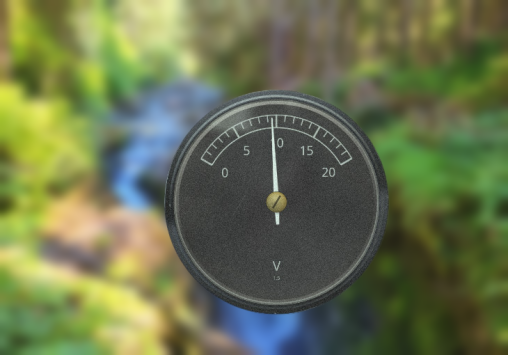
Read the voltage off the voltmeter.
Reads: 9.5 V
